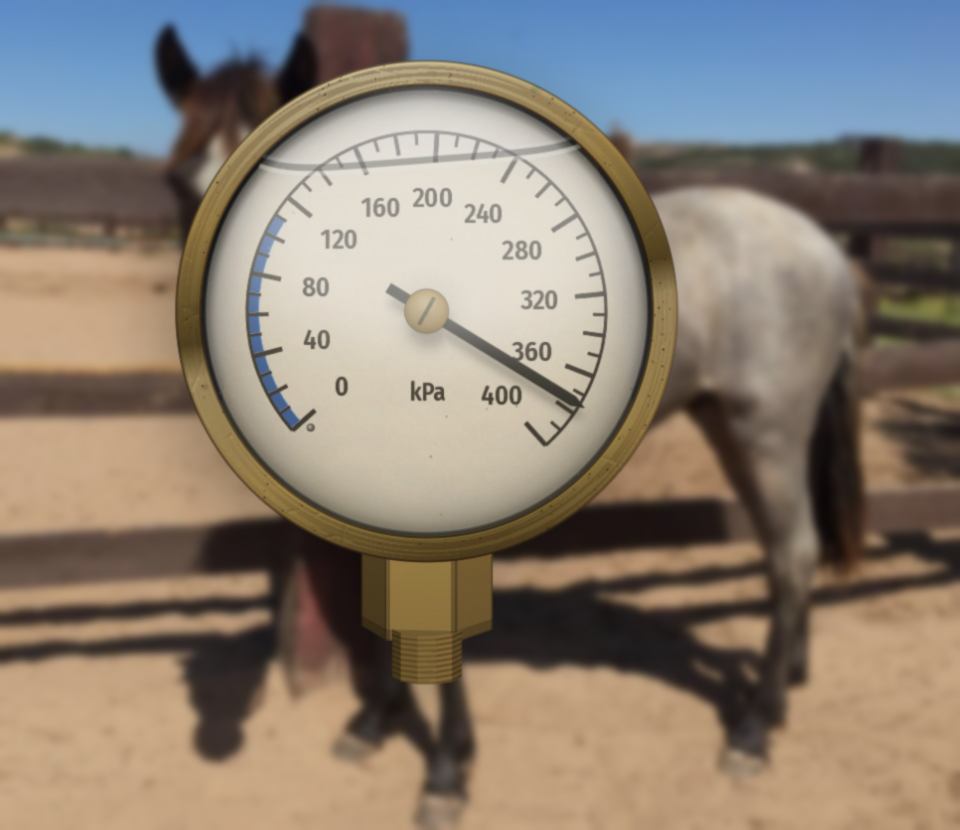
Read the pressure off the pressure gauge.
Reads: 375 kPa
